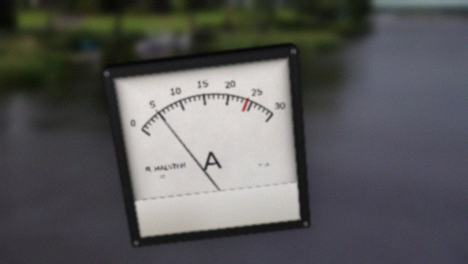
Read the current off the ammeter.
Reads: 5 A
